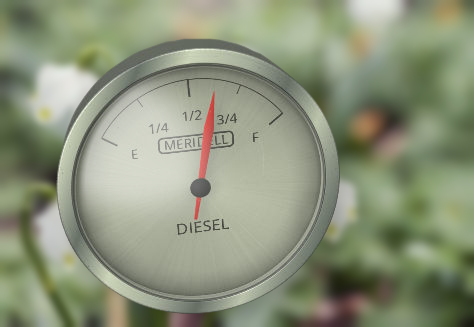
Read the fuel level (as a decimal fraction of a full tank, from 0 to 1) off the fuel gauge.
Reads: 0.625
